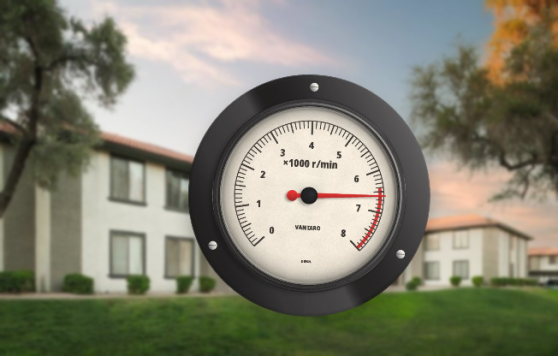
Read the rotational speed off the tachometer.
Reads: 6600 rpm
